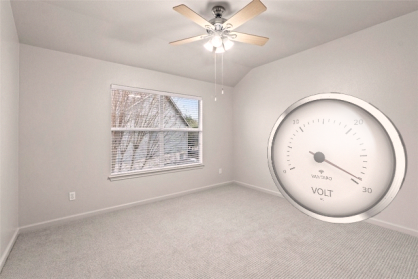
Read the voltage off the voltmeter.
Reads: 29 V
